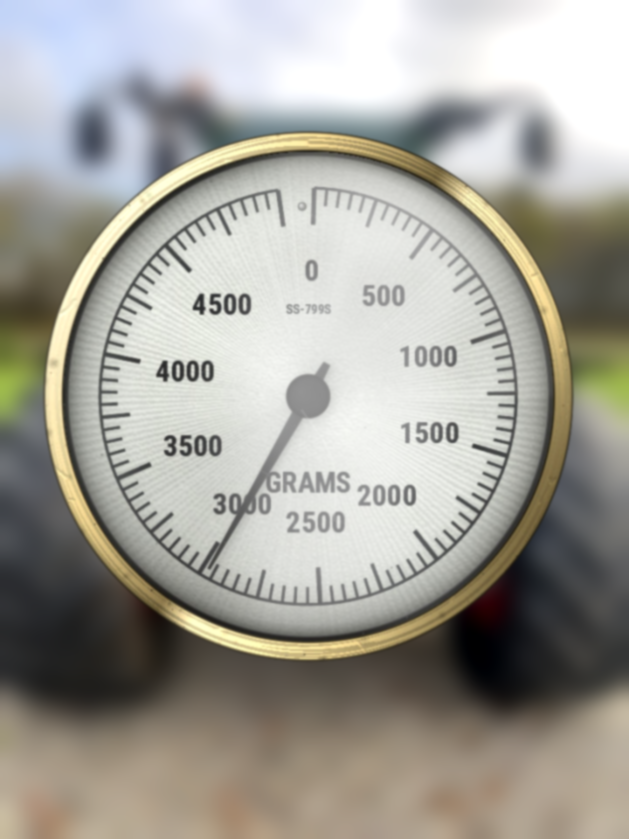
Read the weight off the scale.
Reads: 2975 g
